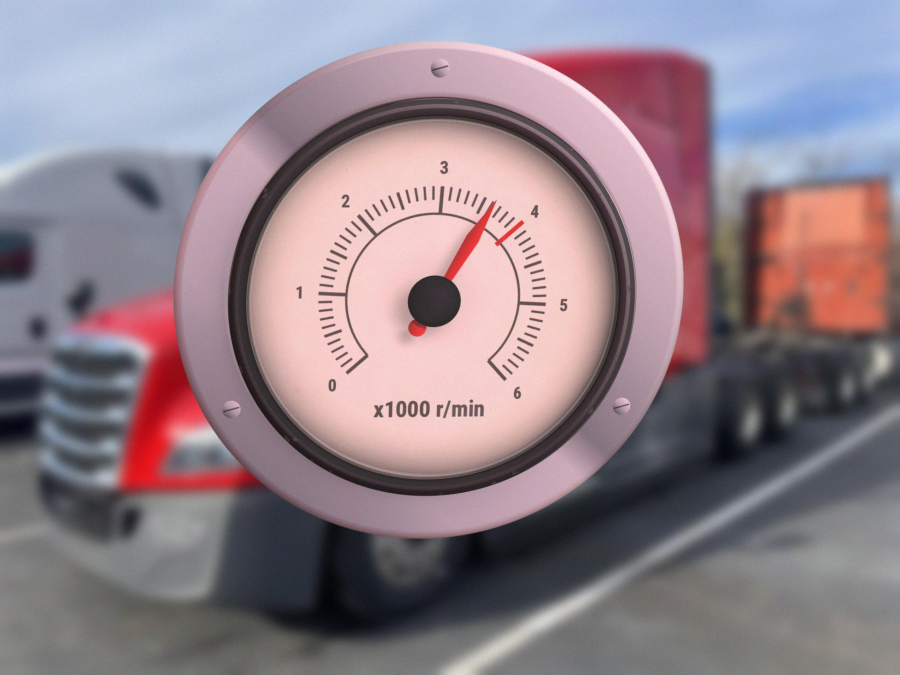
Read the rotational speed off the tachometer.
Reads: 3600 rpm
